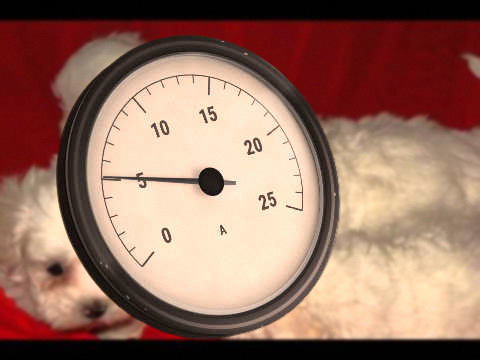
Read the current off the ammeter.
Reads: 5 A
